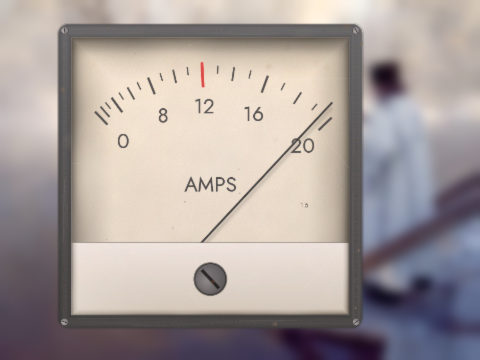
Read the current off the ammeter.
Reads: 19.5 A
